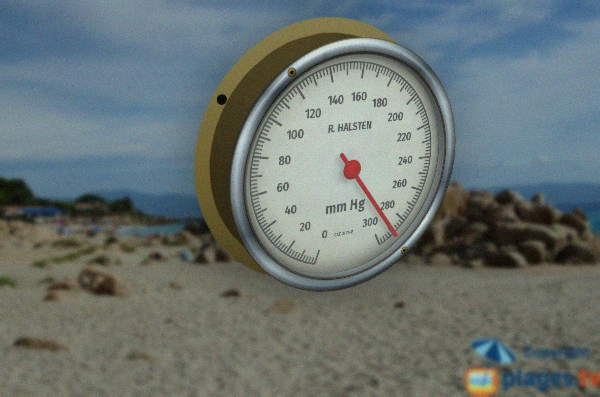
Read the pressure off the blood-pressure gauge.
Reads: 290 mmHg
